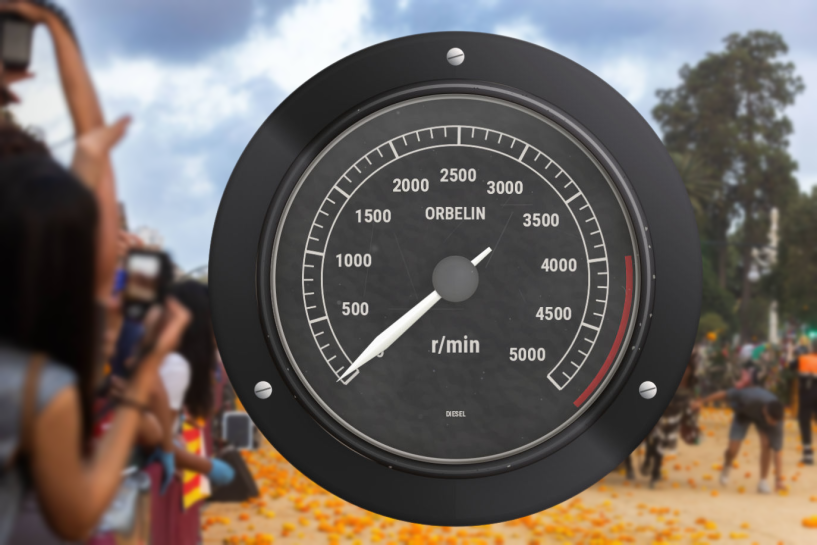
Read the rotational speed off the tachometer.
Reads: 50 rpm
